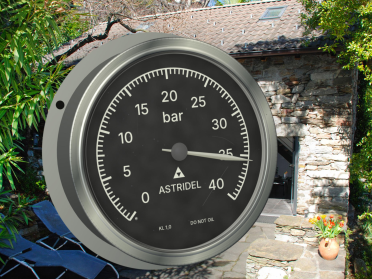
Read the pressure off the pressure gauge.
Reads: 35.5 bar
